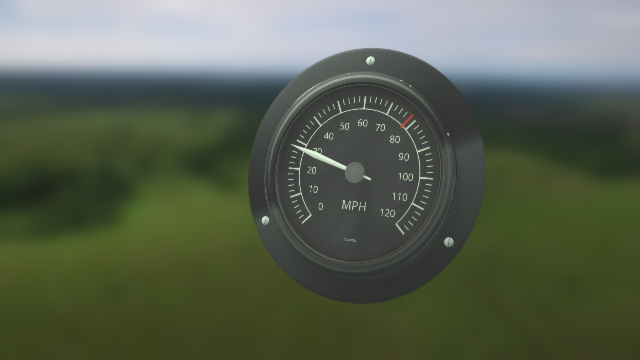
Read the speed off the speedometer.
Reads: 28 mph
